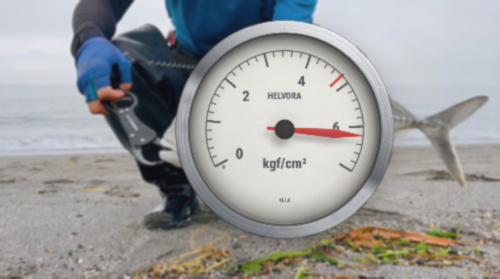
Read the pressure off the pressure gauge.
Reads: 6.2 kg/cm²
